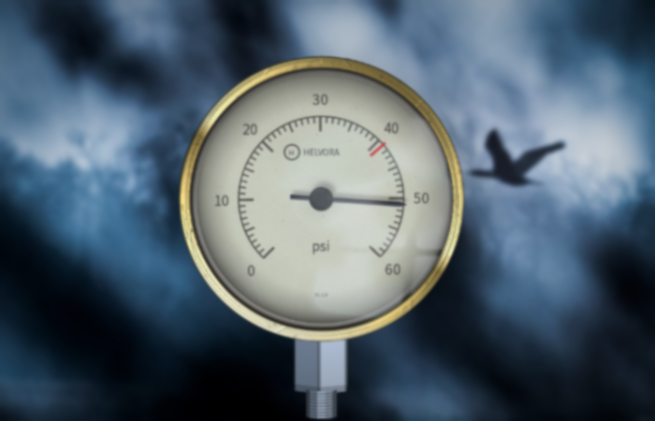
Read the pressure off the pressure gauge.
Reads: 51 psi
